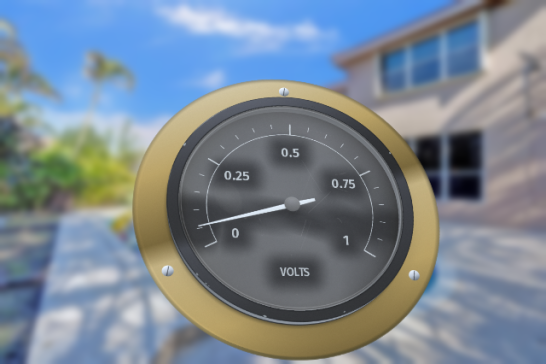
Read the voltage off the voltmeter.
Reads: 0.05 V
